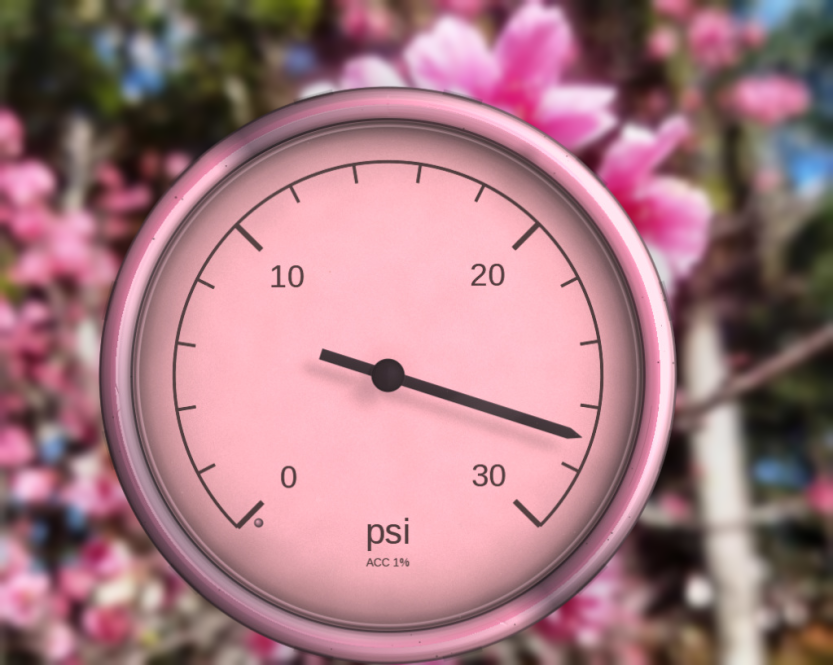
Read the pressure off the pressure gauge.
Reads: 27 psi
